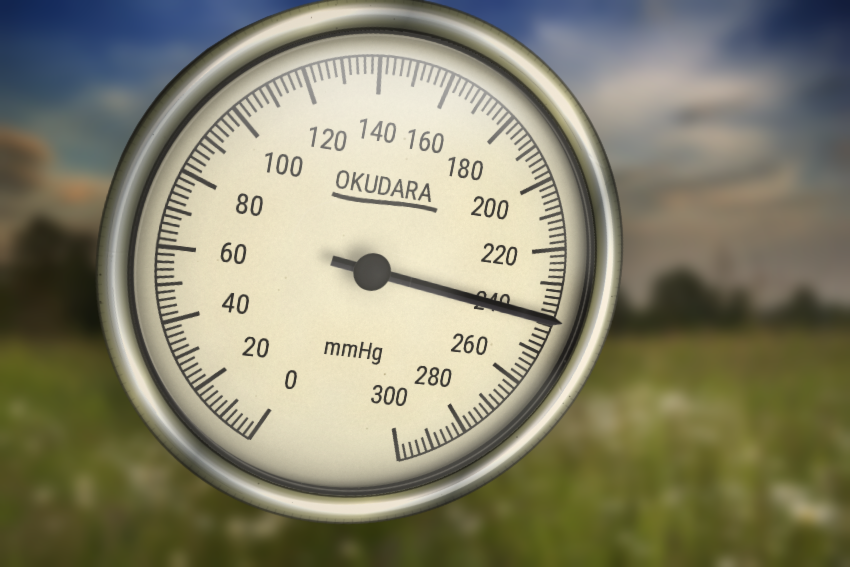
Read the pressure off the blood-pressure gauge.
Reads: 240 mmHg
